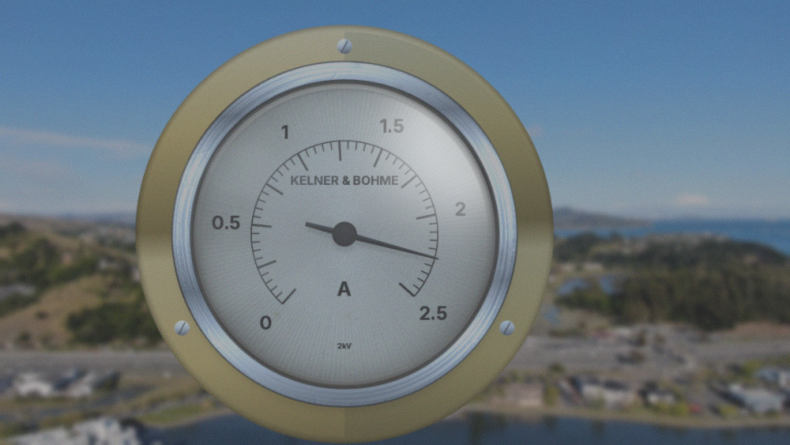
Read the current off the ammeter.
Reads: 2.25 A
